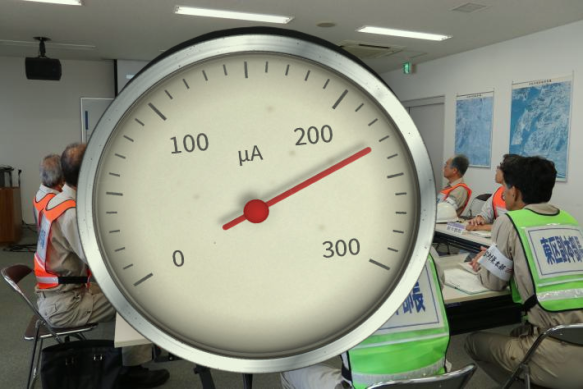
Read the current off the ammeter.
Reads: 230 µA
